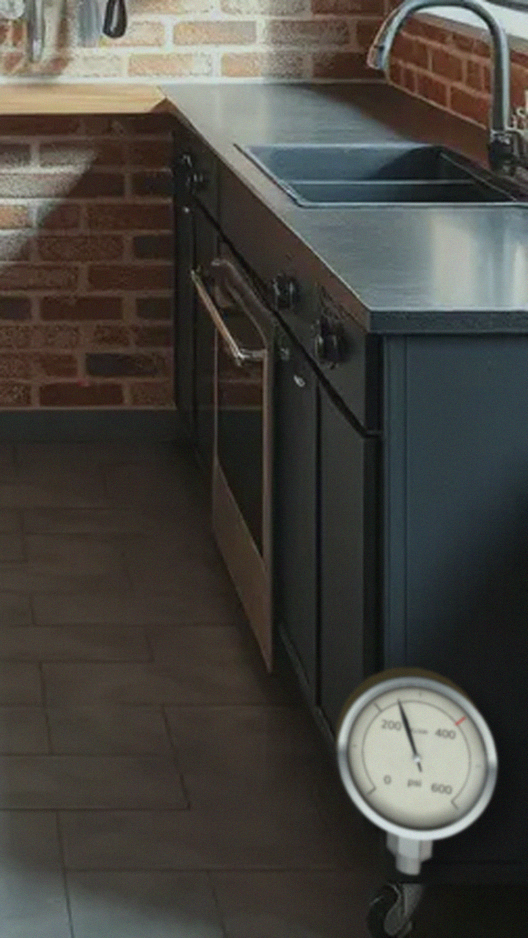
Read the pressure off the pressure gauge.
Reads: 250 psi
